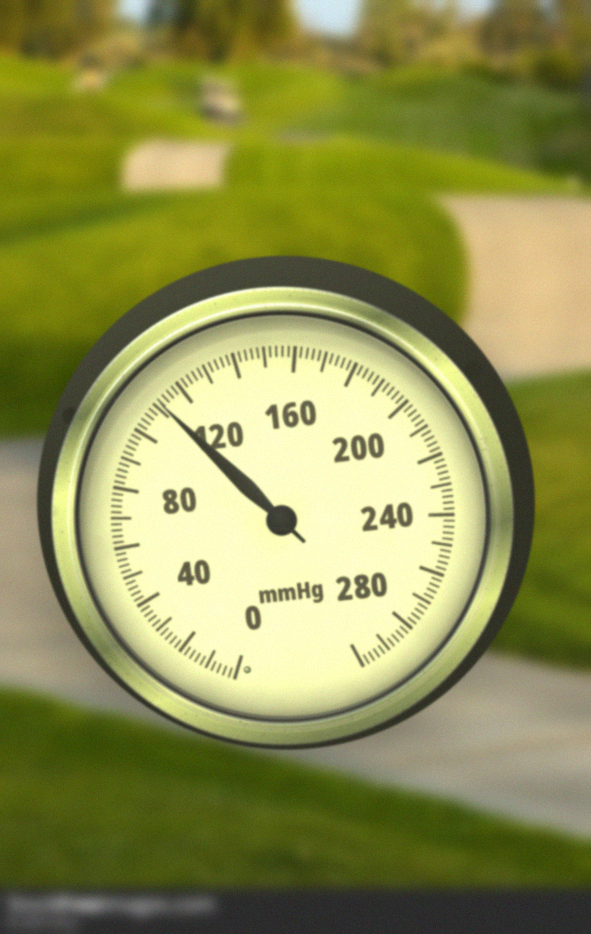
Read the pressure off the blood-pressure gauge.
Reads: 112 mmHg
